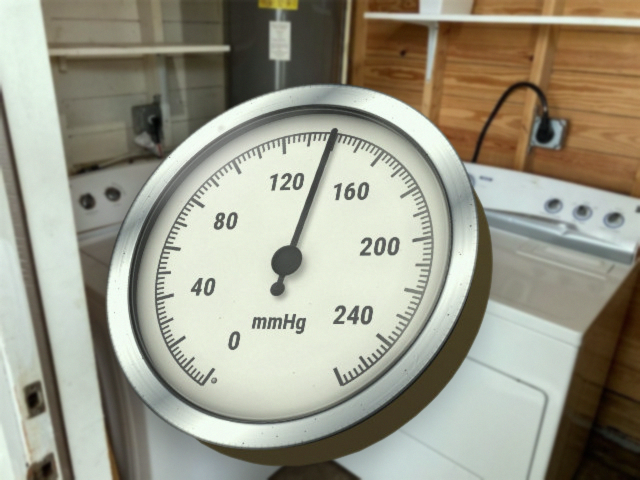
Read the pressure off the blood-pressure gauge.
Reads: 140 mmHg
